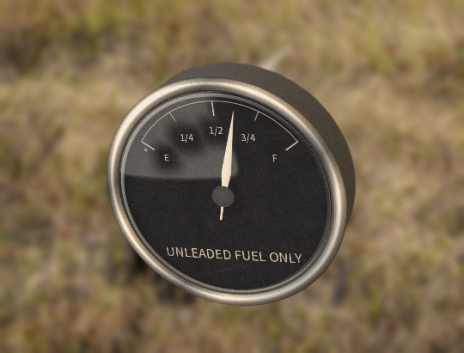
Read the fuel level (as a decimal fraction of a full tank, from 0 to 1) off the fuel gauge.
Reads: 0.625
